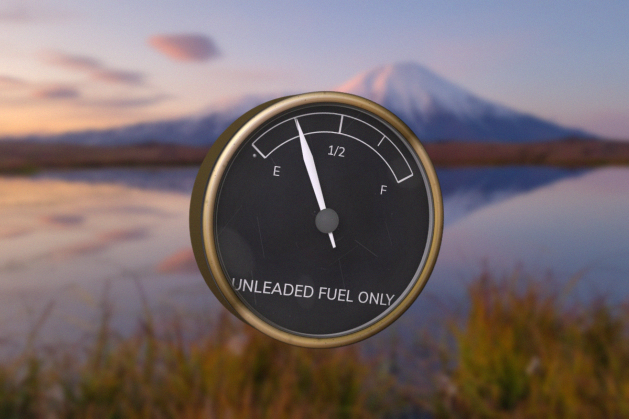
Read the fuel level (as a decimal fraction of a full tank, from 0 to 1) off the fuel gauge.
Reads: 0.25
